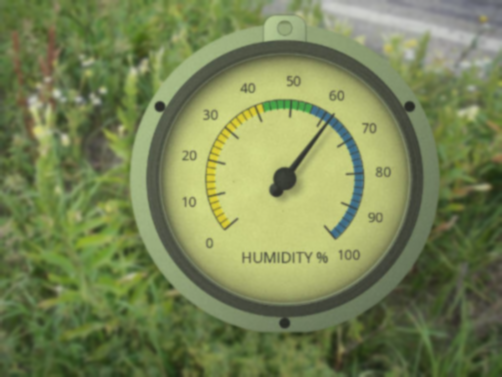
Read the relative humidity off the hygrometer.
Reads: 62 %
